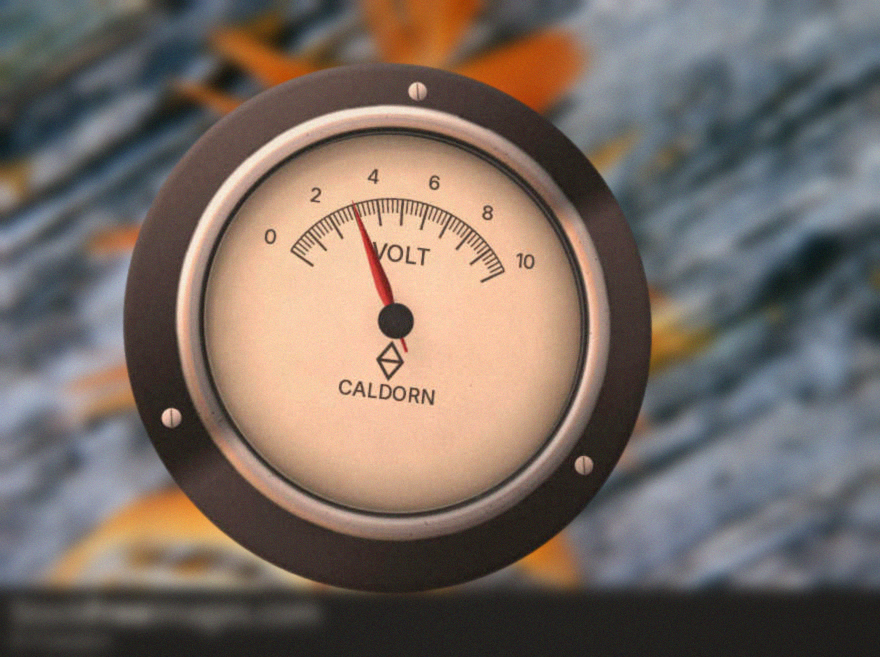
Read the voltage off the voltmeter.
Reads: 3 V
